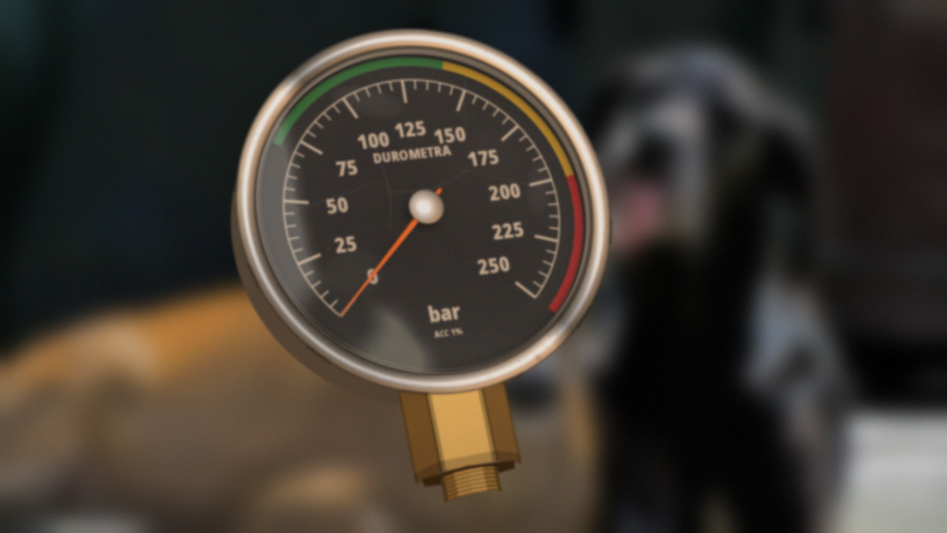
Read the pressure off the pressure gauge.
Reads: 0 bar
